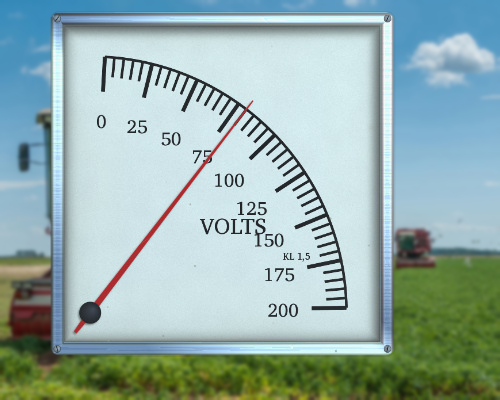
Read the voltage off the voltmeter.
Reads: 80 V
